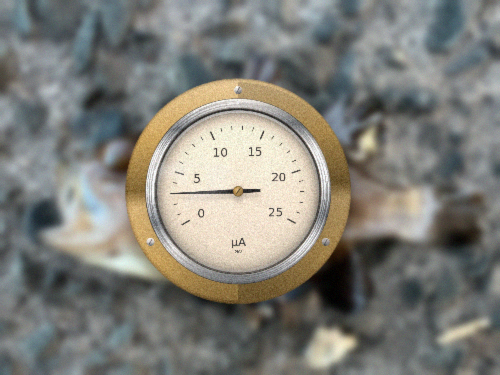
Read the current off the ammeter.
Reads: 3 µA
